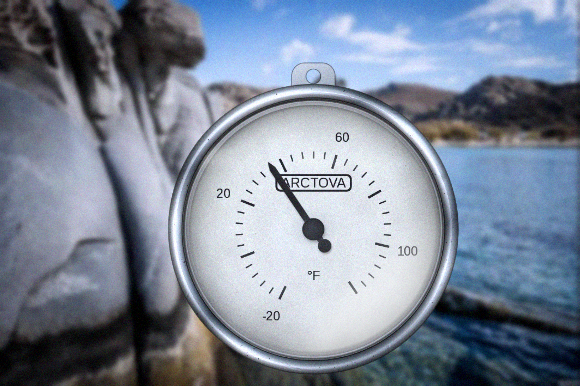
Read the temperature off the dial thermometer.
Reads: 36 °F
